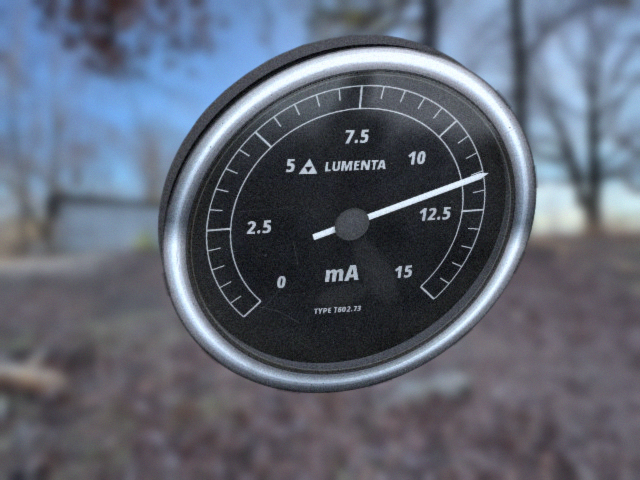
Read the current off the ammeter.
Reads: 11.5 mA
